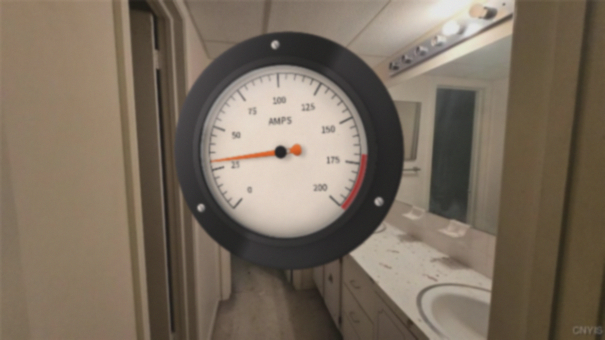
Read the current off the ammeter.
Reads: 30 A
